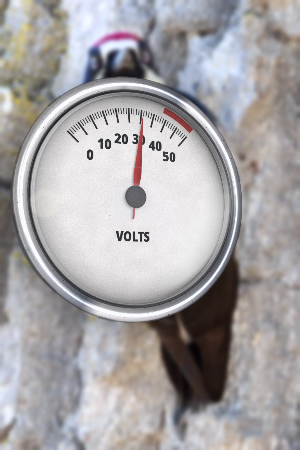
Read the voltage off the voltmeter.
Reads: 30 V
